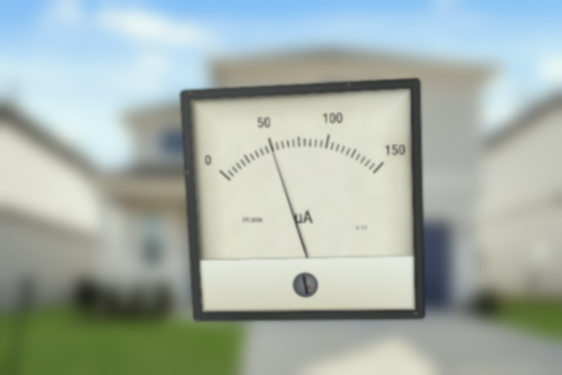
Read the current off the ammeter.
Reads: 50 µA
